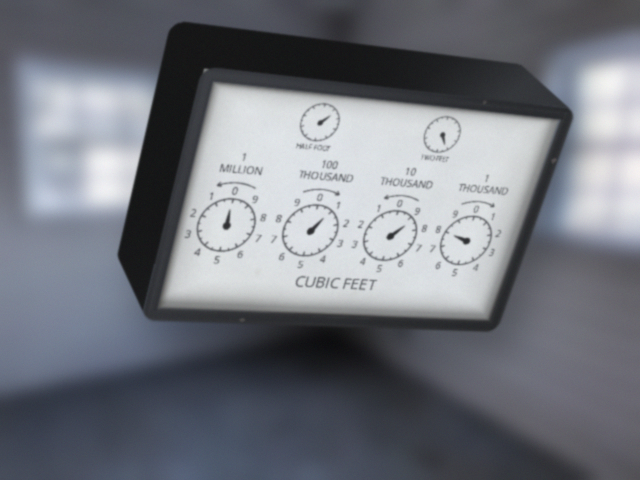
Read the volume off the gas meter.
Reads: 8800 ft³
